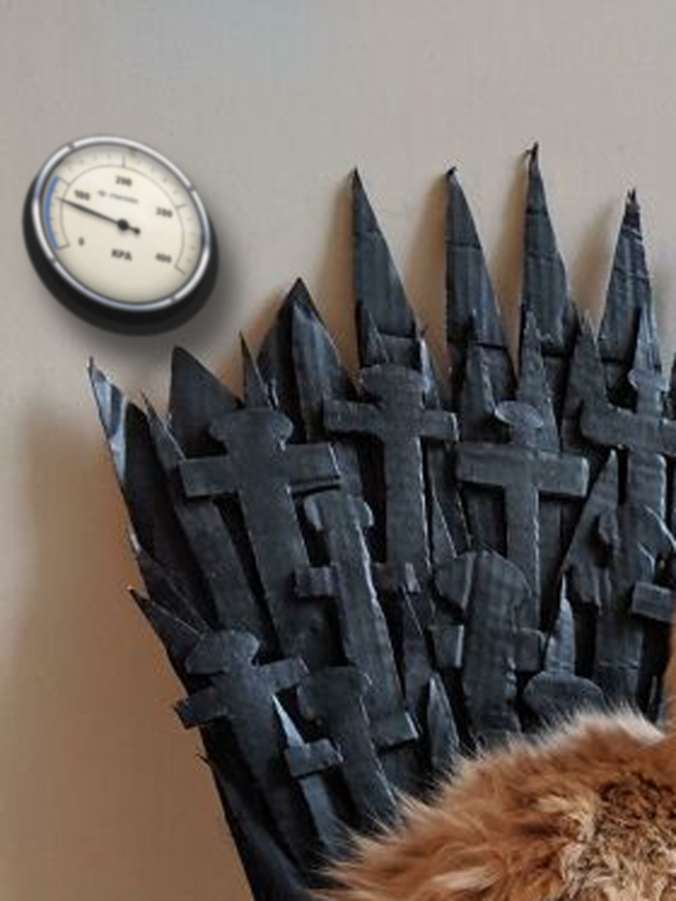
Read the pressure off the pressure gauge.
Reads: 70 kPa
